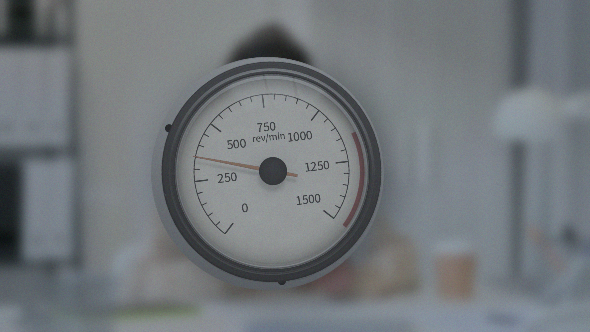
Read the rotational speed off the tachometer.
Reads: 350 rpm
